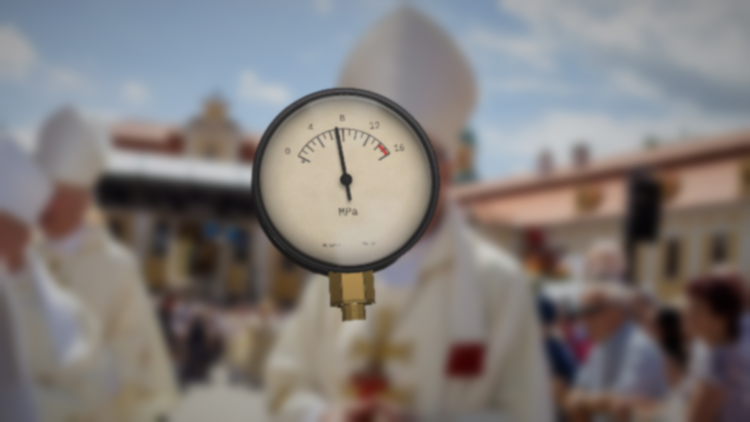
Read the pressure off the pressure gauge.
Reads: 7 MPa
